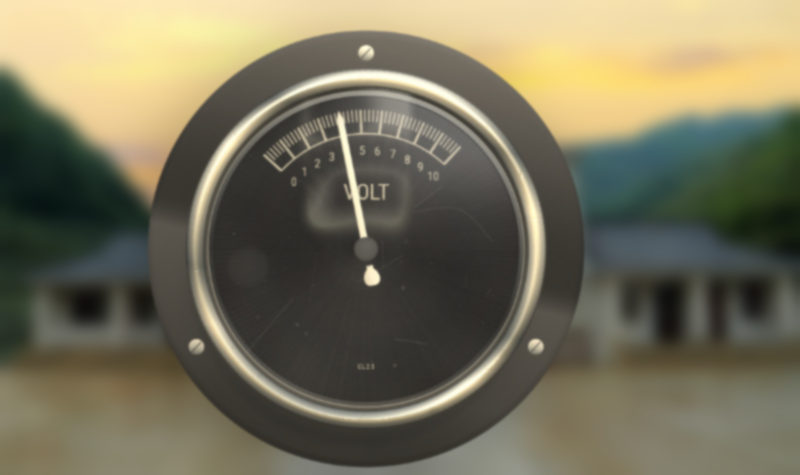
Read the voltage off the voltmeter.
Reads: 4 V
